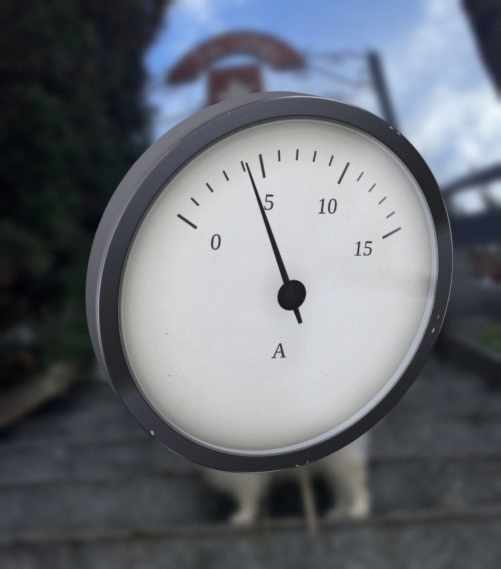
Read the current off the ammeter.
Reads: 4 A
